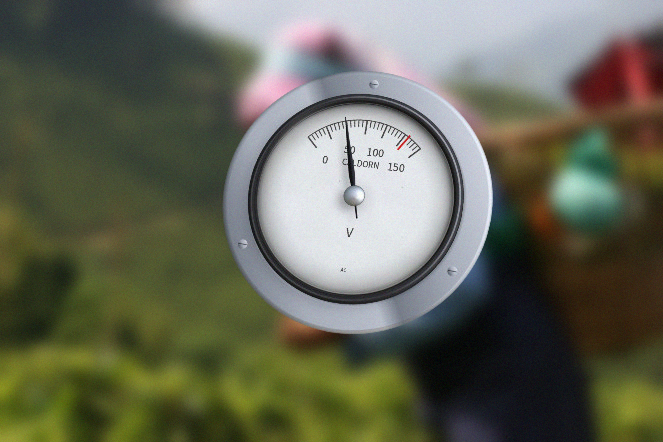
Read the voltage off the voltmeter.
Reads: 50 V
